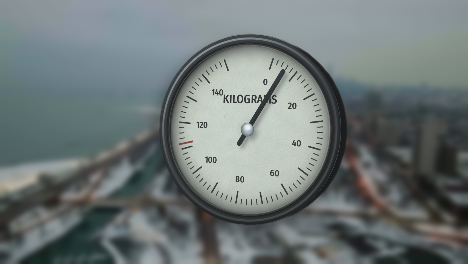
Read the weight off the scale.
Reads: 6 kg
